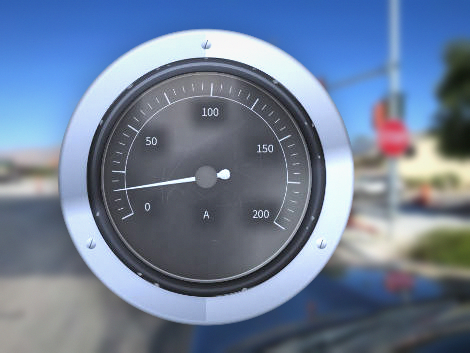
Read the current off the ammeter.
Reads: 15 A
